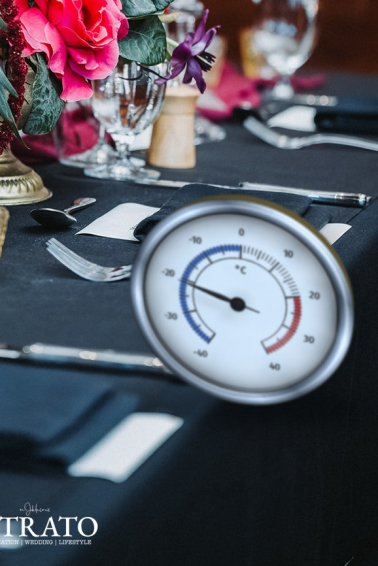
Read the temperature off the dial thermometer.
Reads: -20 °C
